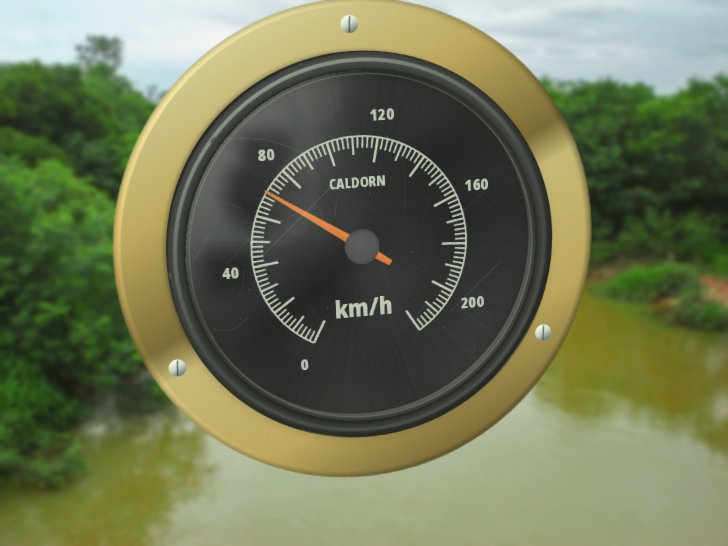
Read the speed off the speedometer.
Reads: 70 km/h
